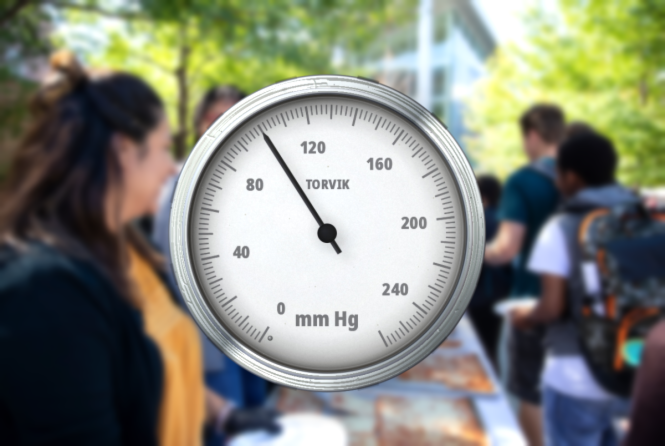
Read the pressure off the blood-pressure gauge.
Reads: 100 mmHg
